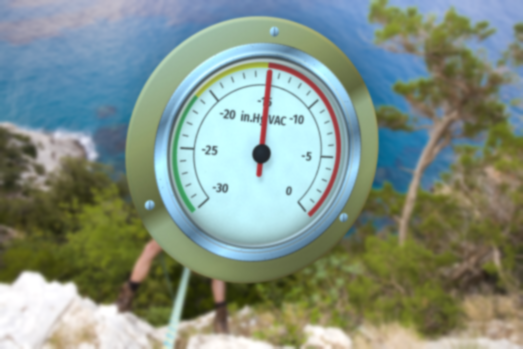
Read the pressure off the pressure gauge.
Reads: -15 inHg
